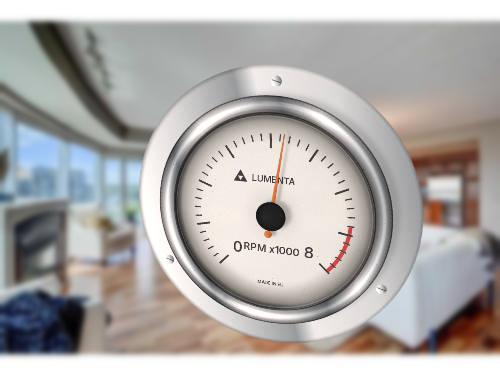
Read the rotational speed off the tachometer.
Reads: 4300 rpm
